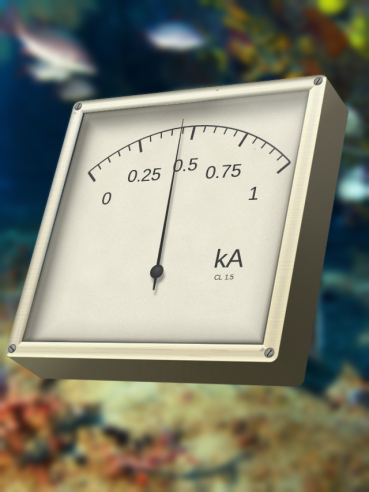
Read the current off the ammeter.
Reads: 0.45 kA
